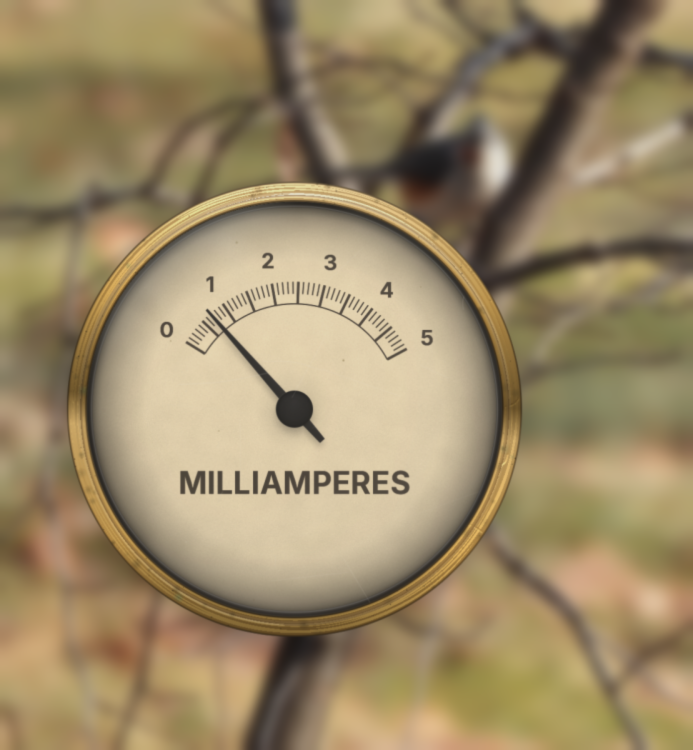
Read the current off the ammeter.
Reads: 0.7 mA
